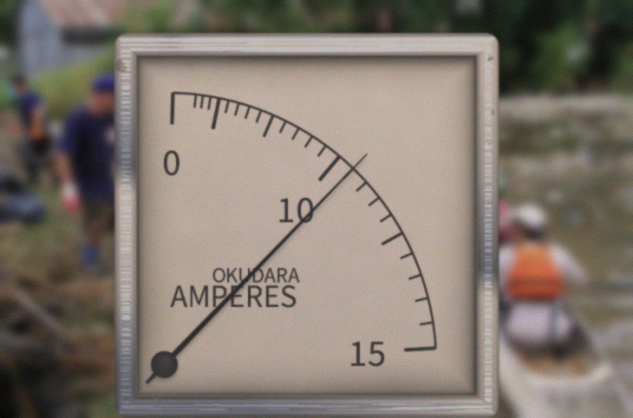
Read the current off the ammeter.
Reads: 10.5 A
